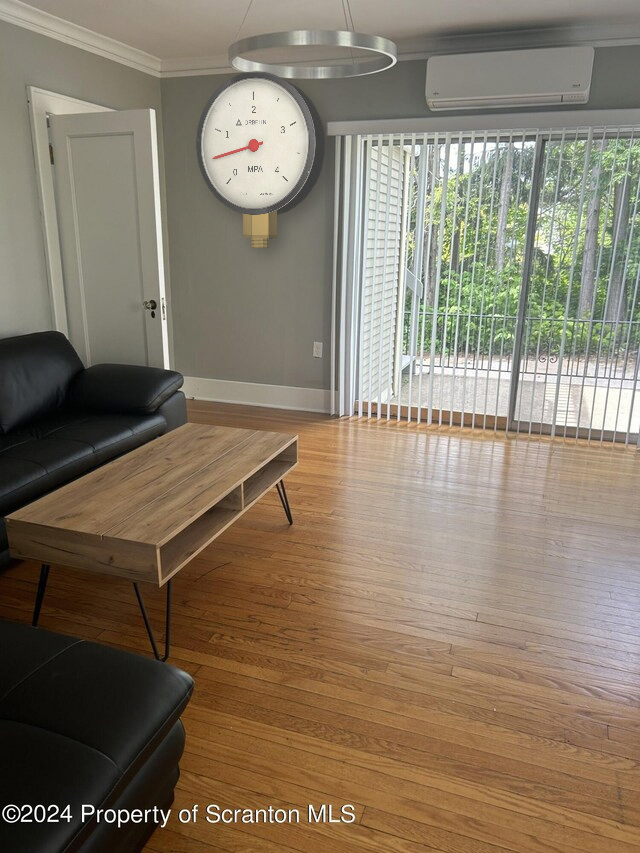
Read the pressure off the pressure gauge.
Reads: 0.5 MPa
